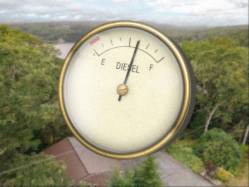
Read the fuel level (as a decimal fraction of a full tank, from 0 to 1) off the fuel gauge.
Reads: 0.625
